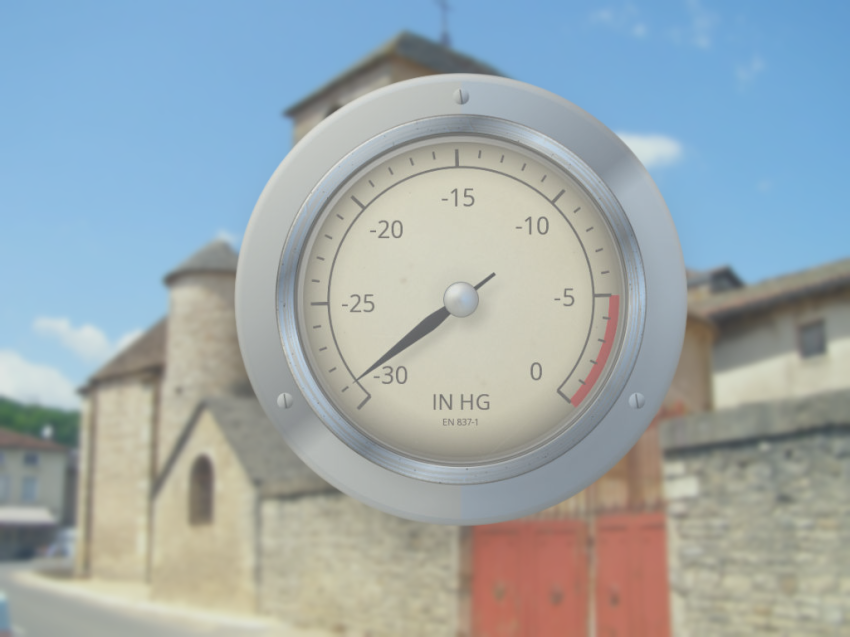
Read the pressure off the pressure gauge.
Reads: -29 inHg
